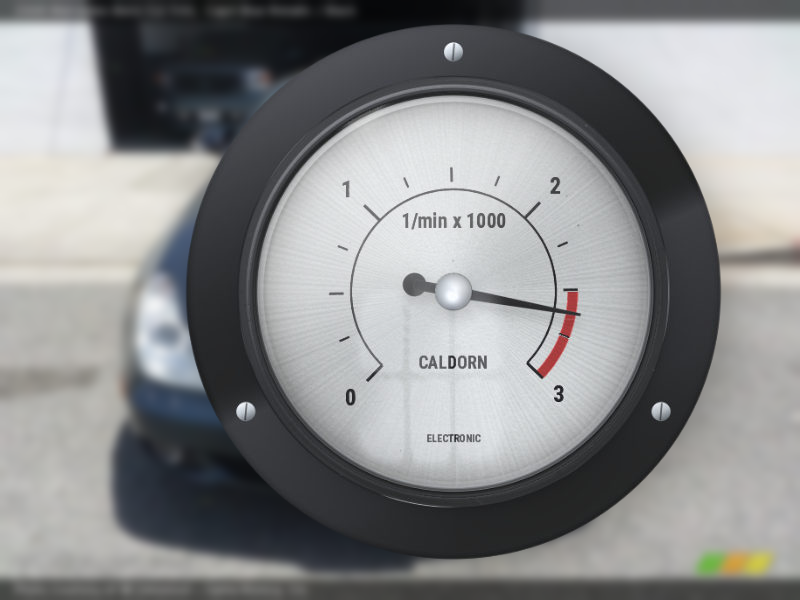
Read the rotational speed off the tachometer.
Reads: 2625 rpm
